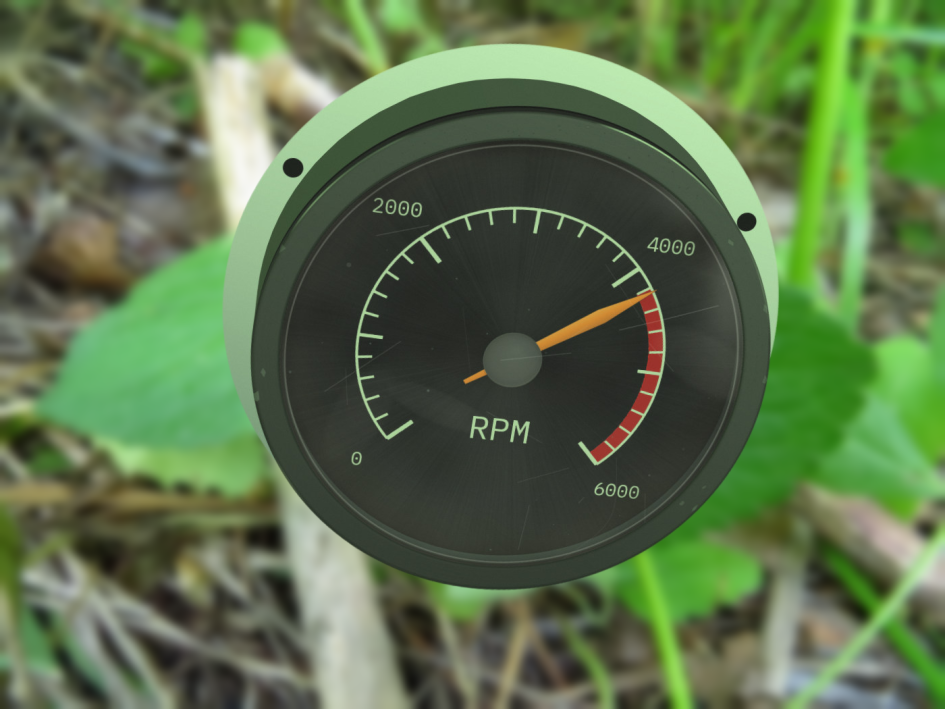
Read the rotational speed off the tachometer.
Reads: 4200 rpm
